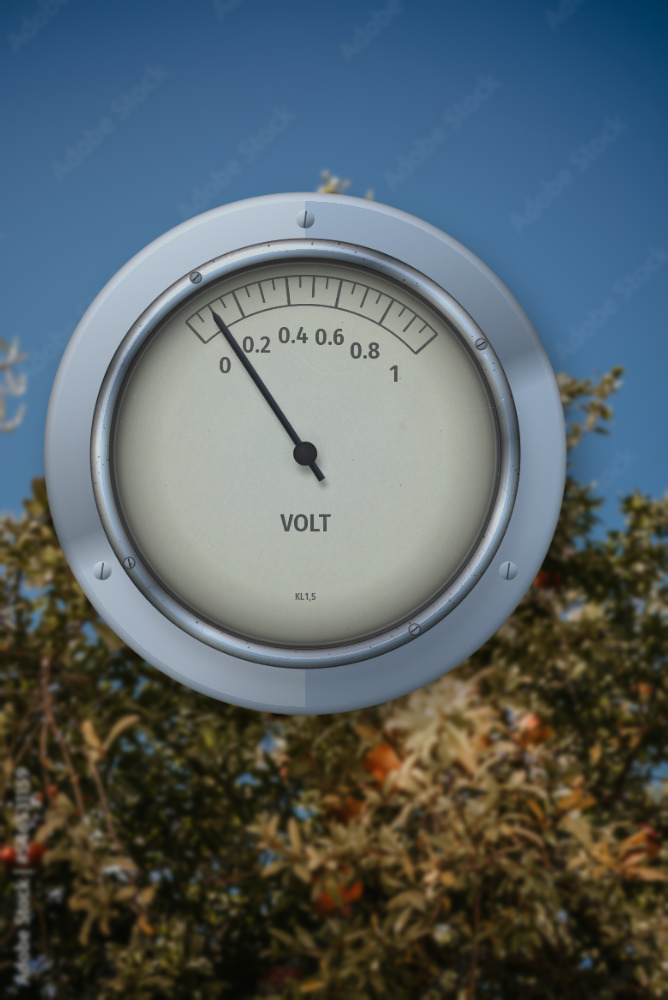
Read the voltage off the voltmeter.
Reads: 0.1 V
